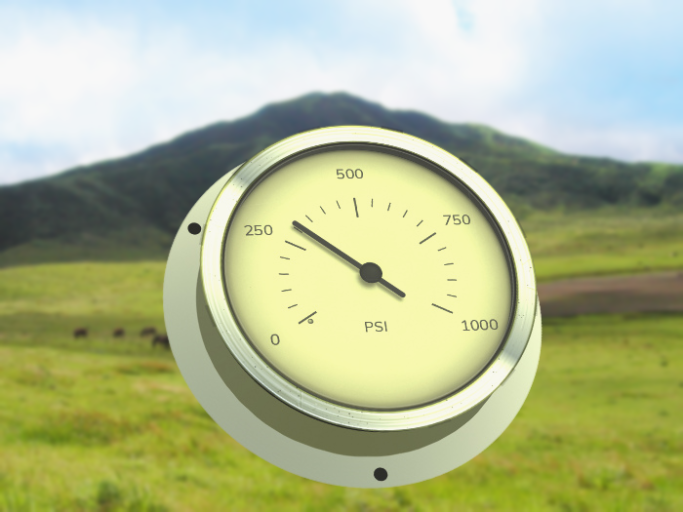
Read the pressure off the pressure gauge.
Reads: 300 psi
